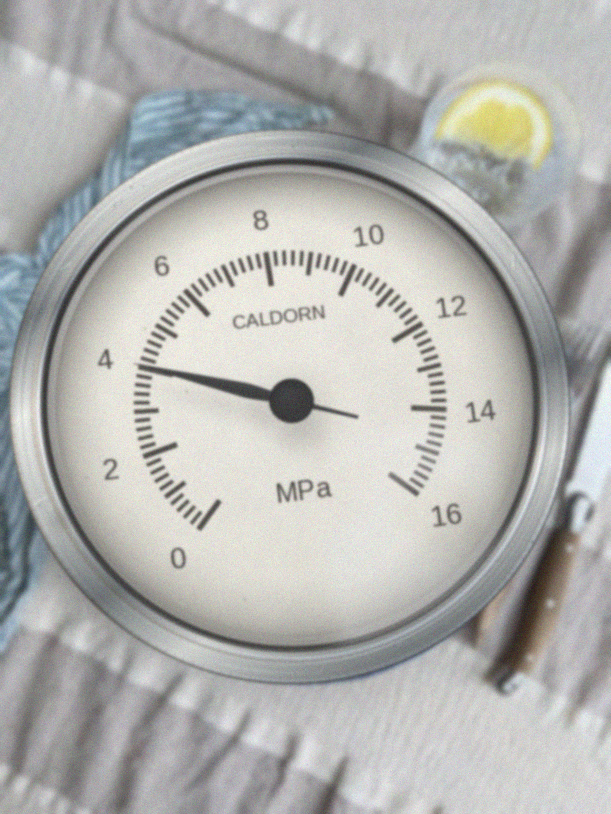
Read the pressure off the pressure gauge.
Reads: 4 MPa
